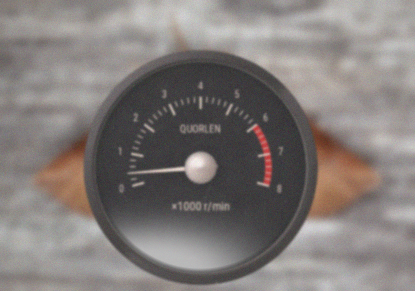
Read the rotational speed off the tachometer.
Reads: 400 rpm
